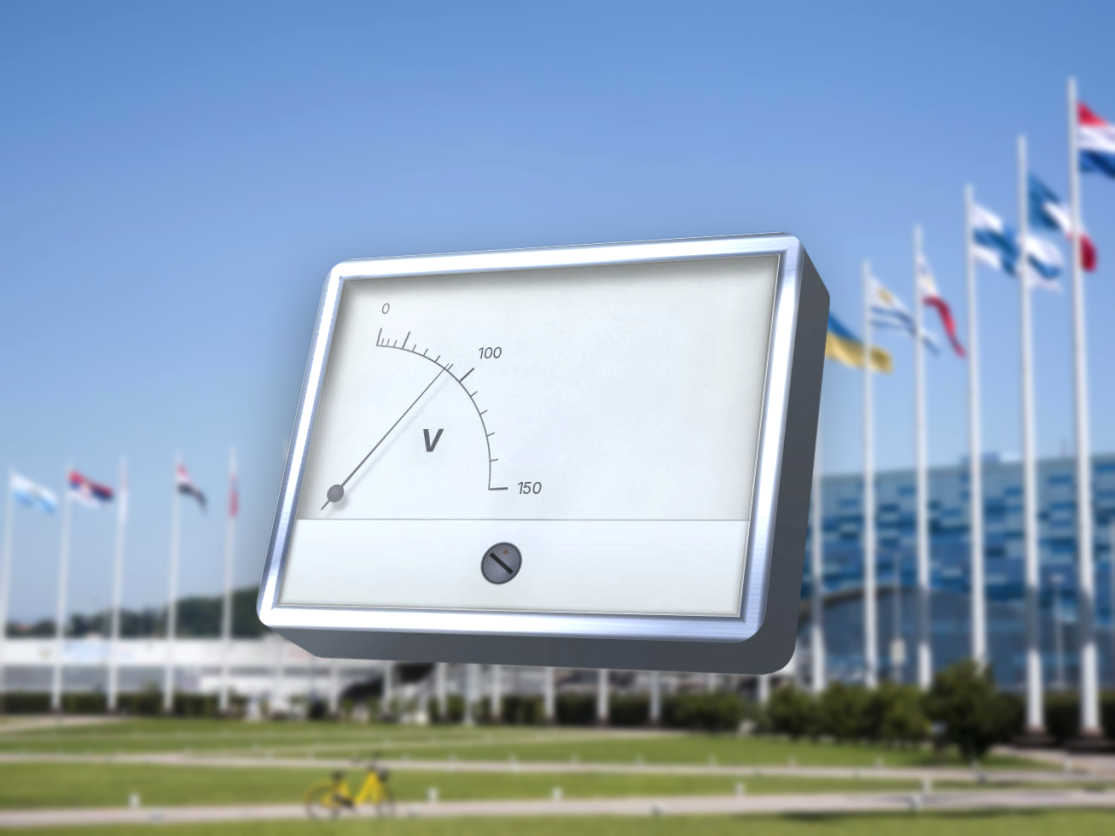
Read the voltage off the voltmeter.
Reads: 90 V
